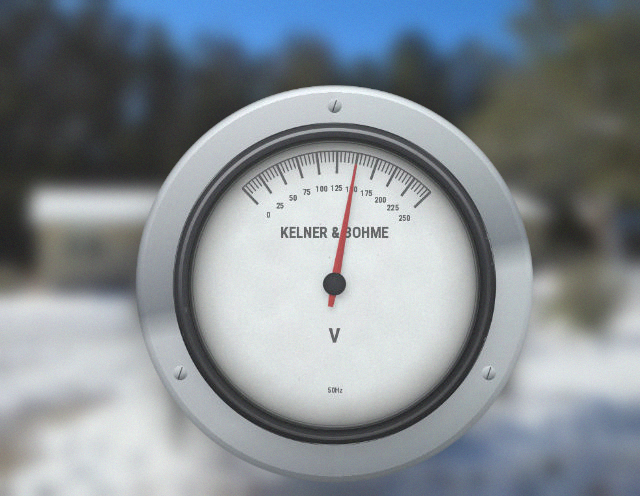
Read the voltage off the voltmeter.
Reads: 150 V
